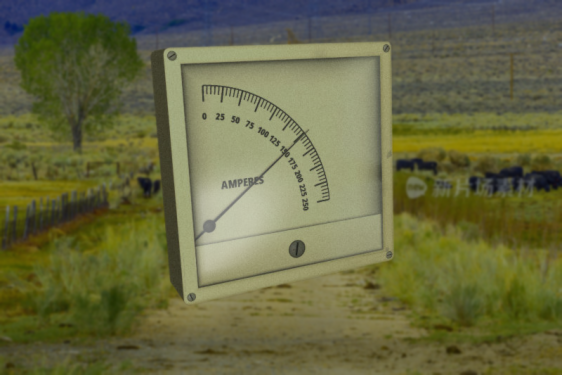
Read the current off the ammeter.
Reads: 150 A
